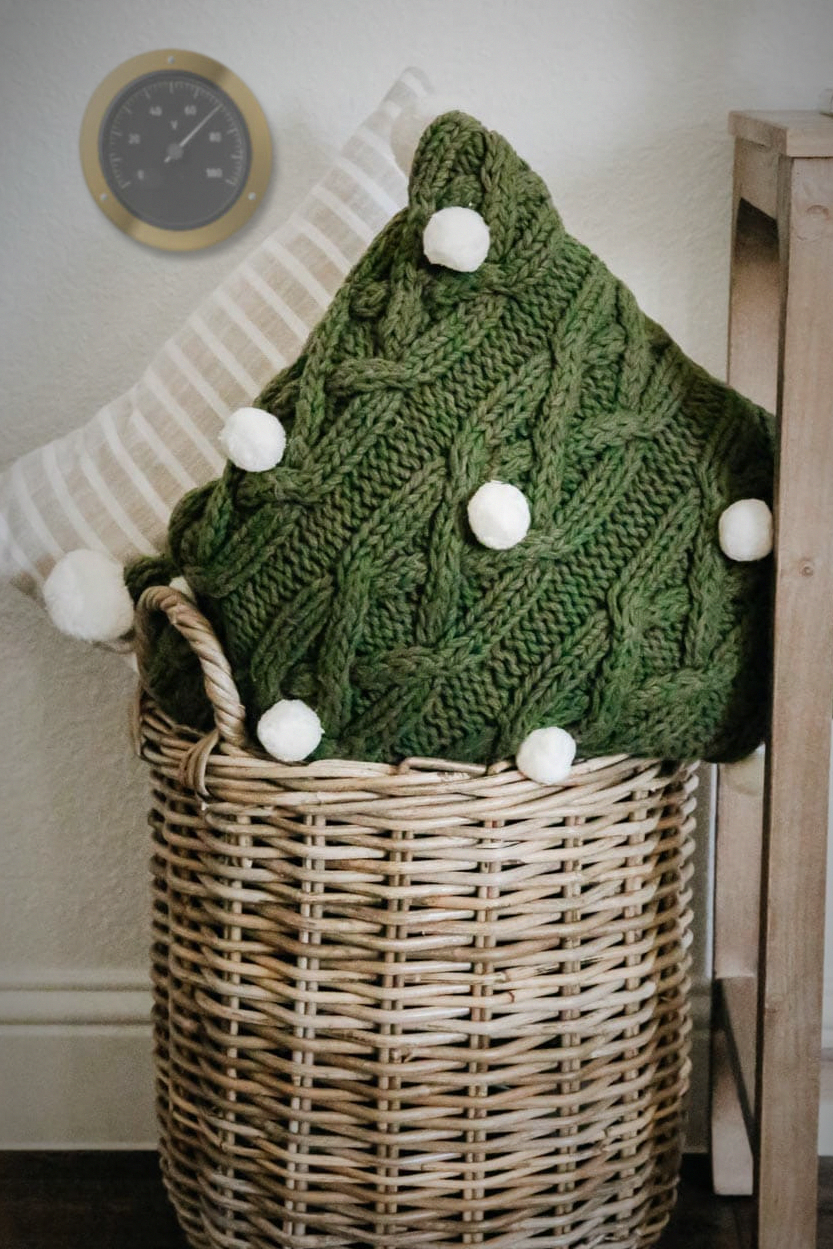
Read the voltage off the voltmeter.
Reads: 70 V
